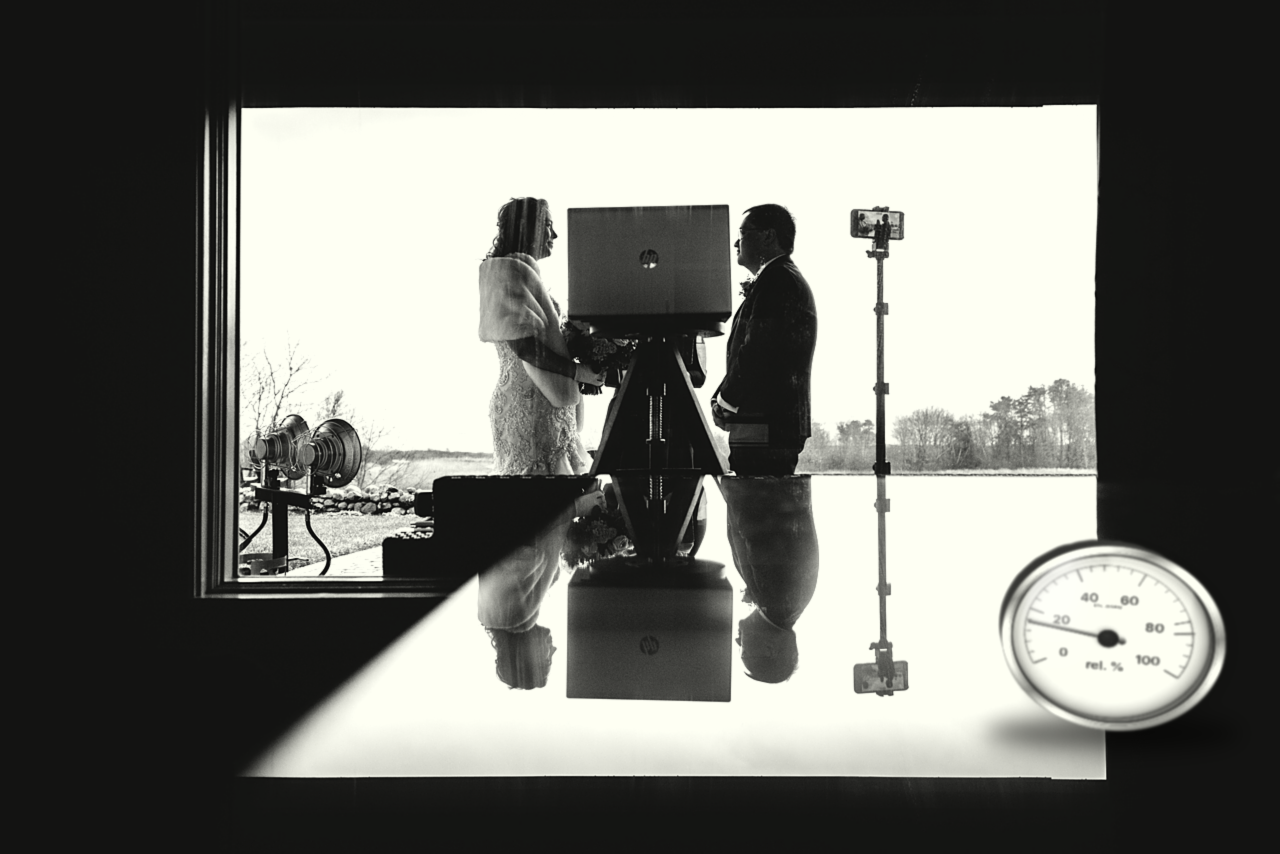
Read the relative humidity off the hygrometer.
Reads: 16 %
